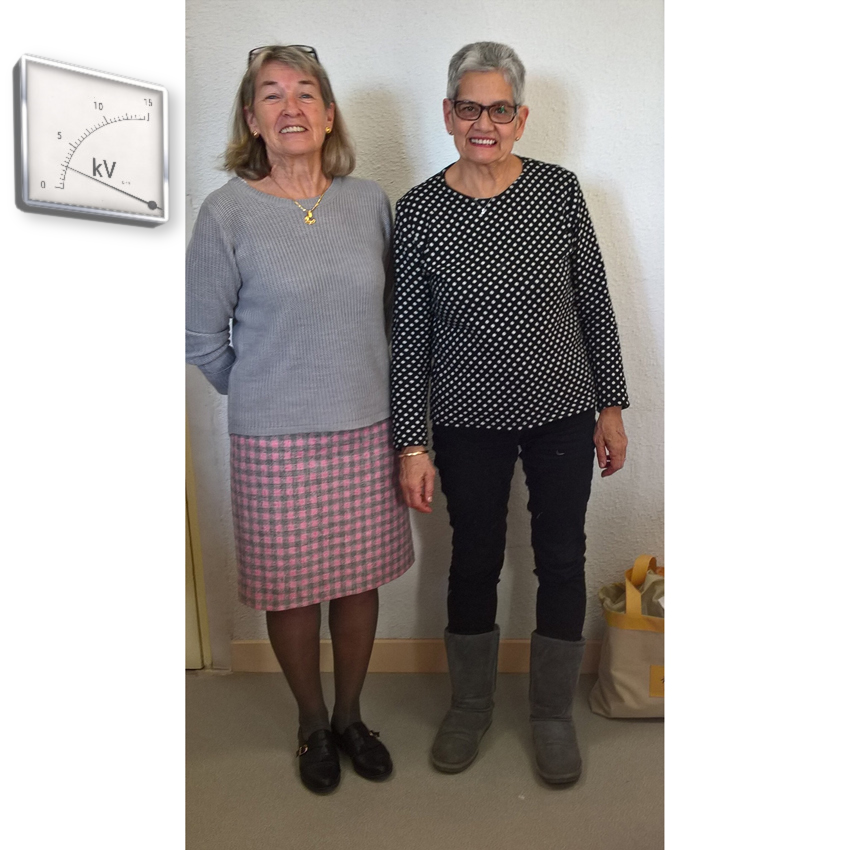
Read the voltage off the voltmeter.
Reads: 2.5 kV
